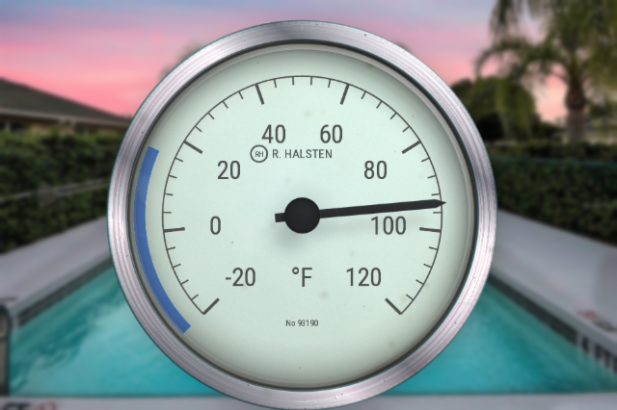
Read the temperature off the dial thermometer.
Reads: 94 °F
